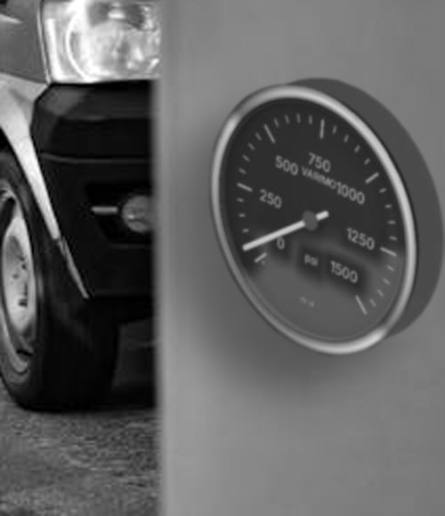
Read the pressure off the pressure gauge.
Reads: 50 psi
